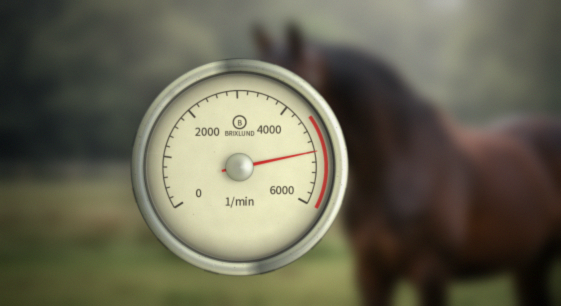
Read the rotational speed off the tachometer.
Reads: 5000 rpm
